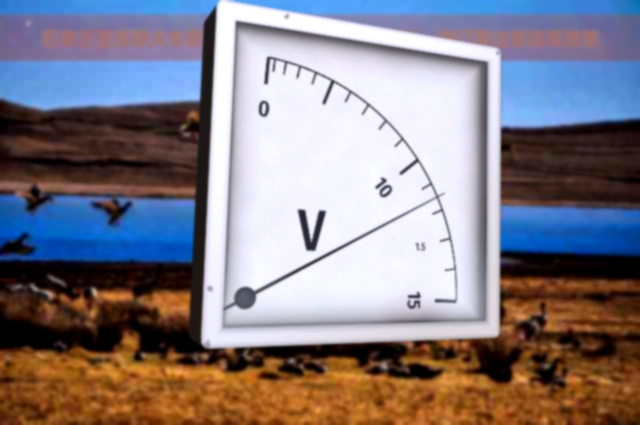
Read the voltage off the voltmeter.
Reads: 11.5 V
